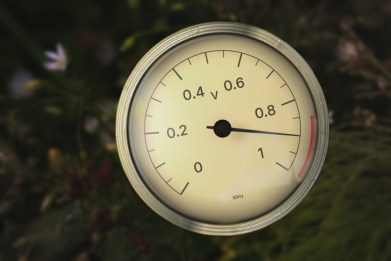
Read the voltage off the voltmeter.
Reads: 0.9 V
